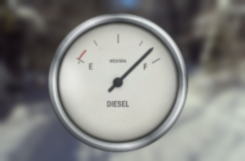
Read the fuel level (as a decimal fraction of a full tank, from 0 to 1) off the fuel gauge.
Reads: 0.875
